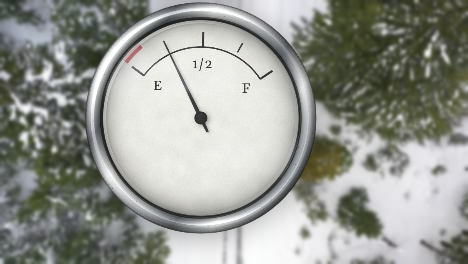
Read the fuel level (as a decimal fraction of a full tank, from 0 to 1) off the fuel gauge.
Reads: 0.25
